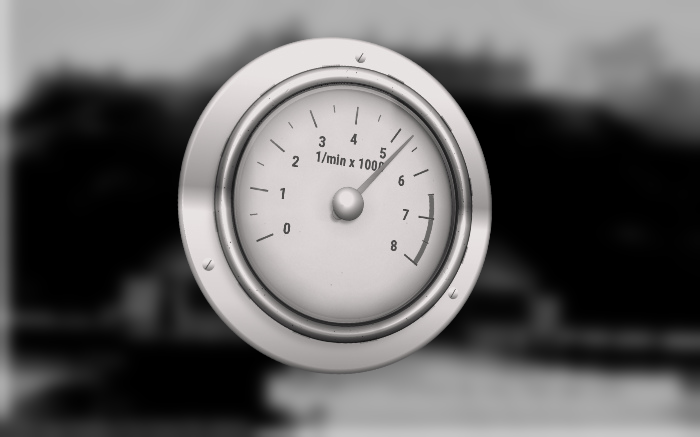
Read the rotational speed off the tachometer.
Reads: 5250 rpm
